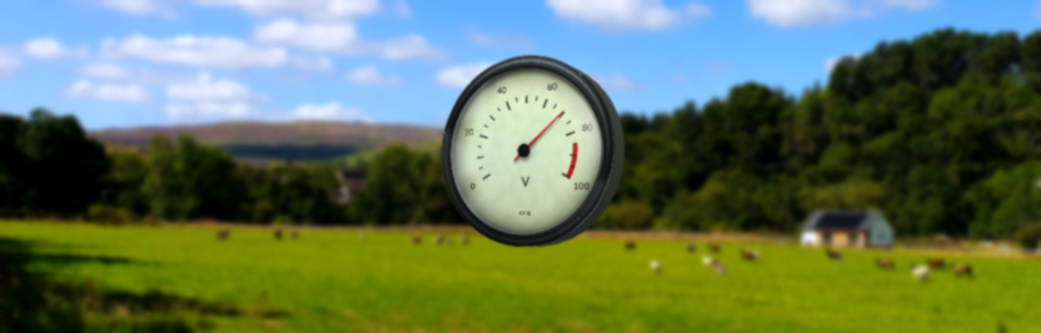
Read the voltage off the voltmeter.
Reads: 70 V
